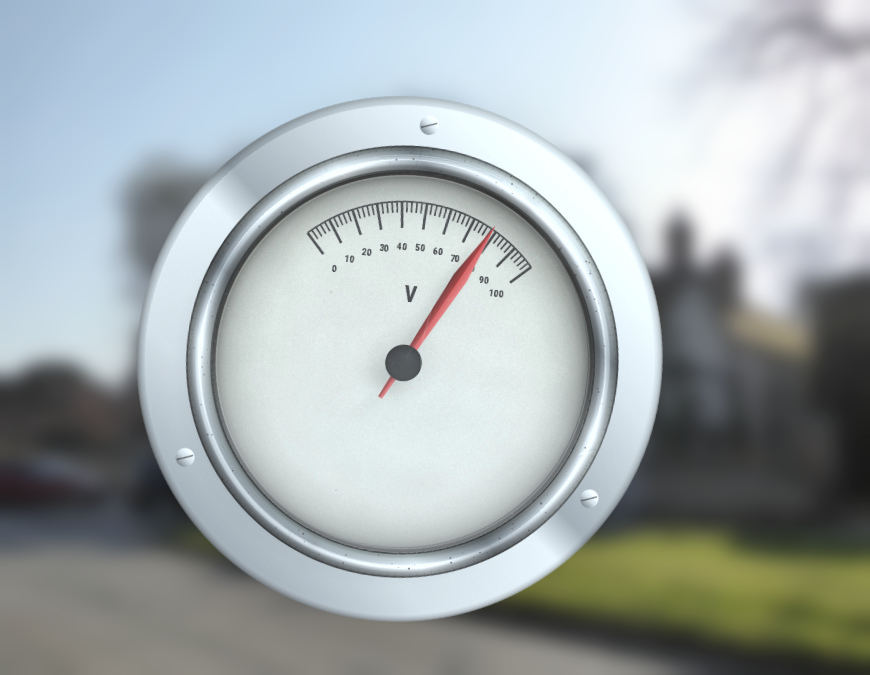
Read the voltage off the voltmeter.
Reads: 78 V
